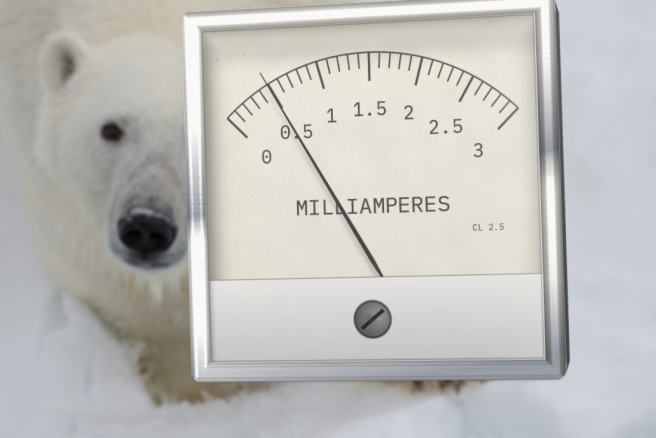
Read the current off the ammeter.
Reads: 0.5 mA
